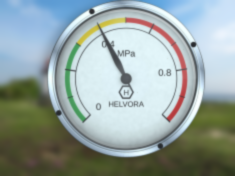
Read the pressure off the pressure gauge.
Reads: 0.4 MPa
